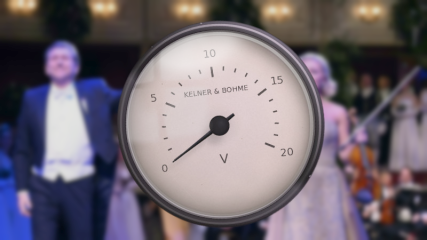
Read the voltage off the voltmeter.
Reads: 0 V
